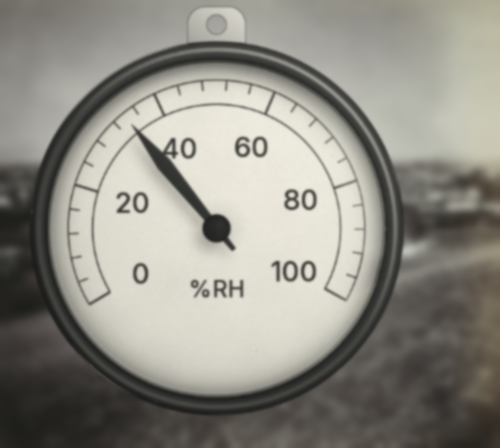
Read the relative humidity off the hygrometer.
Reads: 34 %
